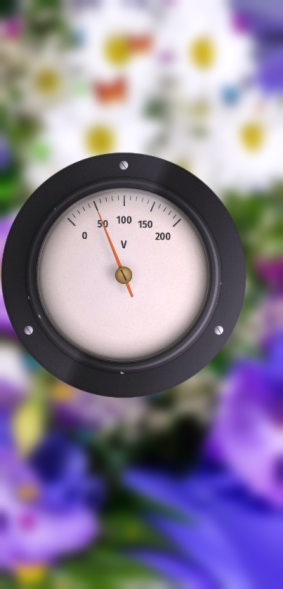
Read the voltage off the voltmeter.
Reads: 50 V
